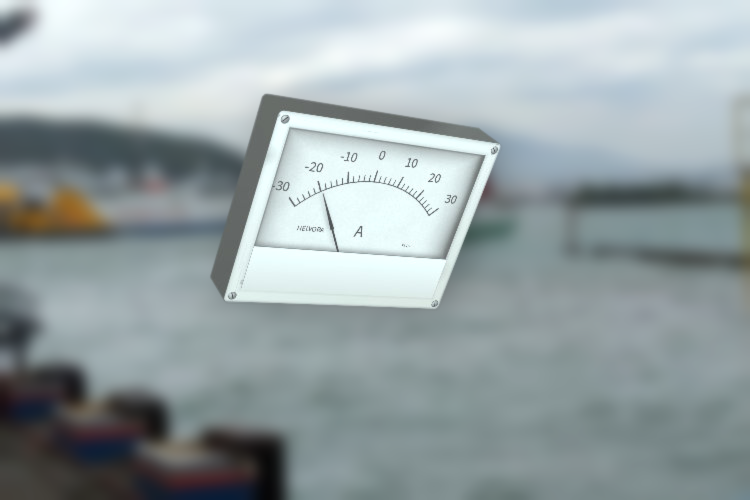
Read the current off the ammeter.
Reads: -20 A
